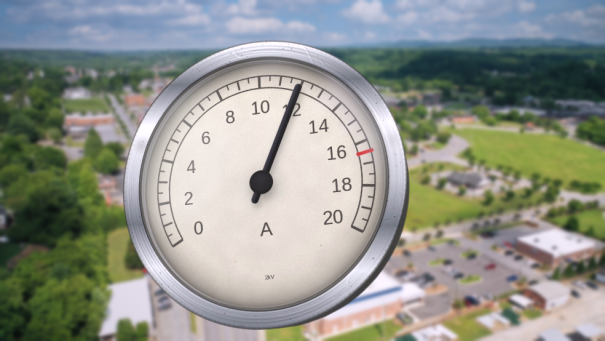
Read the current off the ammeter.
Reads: 12 A
